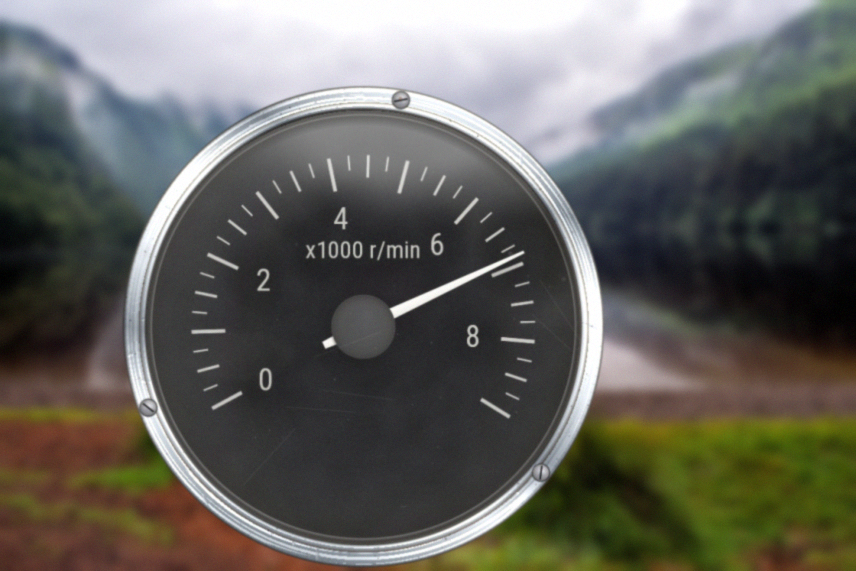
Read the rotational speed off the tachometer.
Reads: 6875 rpm
